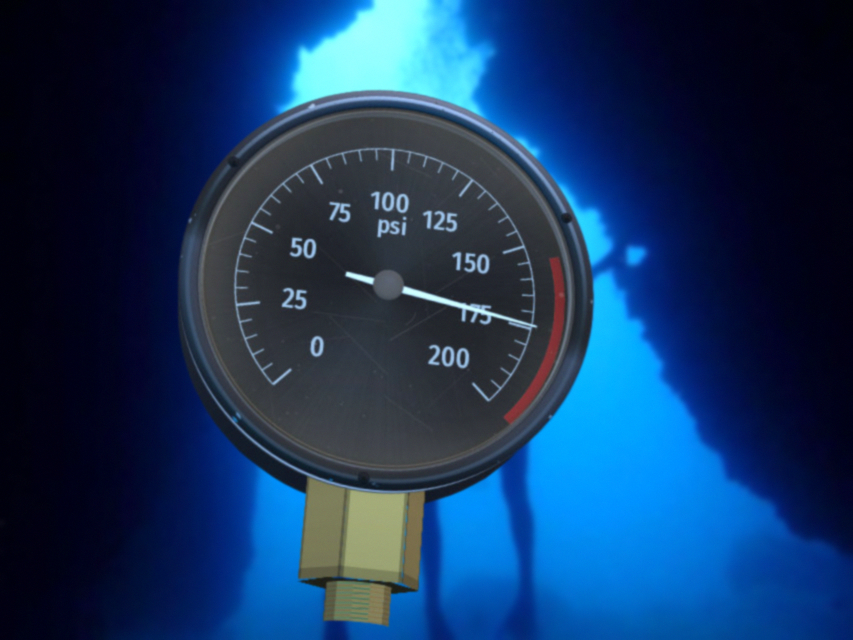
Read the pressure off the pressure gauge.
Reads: 175 psi
